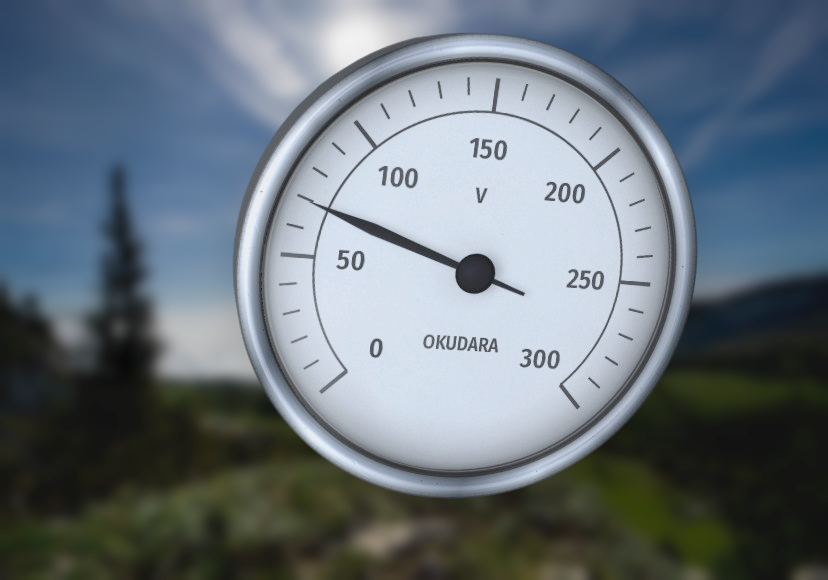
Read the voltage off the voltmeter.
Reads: 70 V
